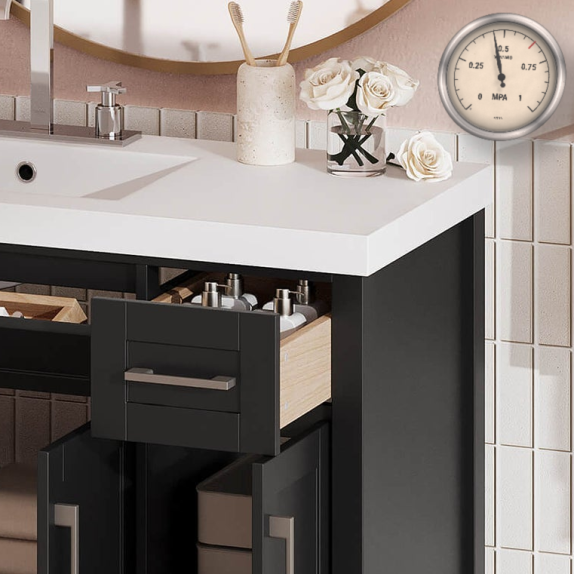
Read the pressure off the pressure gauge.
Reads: 0.45 MPa
